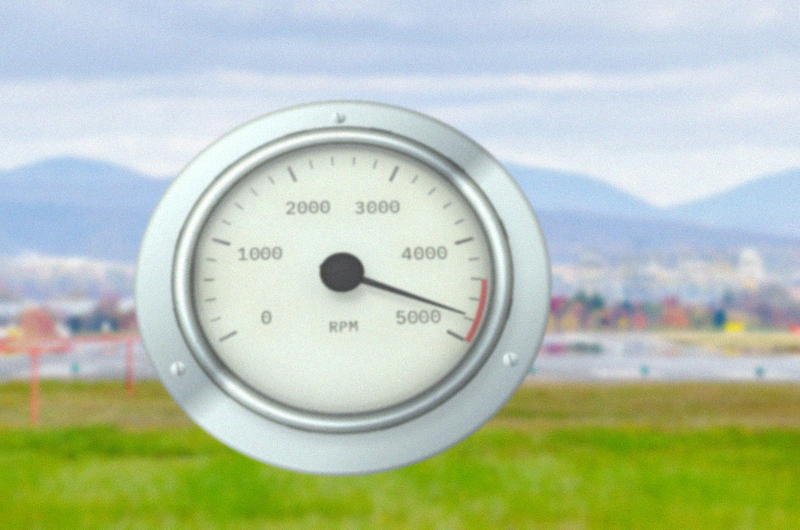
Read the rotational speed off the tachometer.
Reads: 4800 rpm
